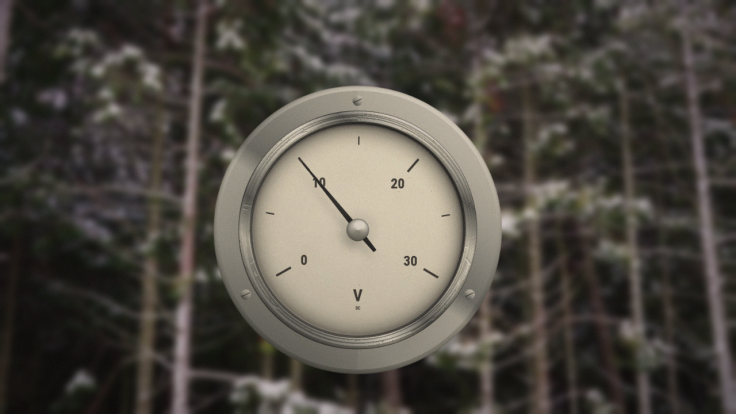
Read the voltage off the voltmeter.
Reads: 10 V
